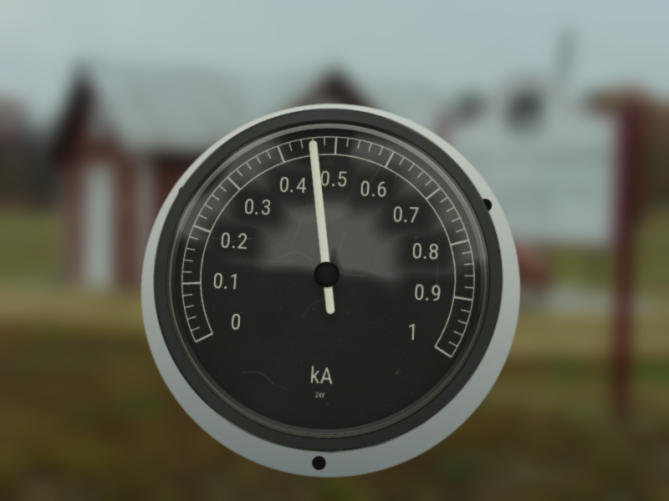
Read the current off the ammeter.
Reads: 0.46 kA
